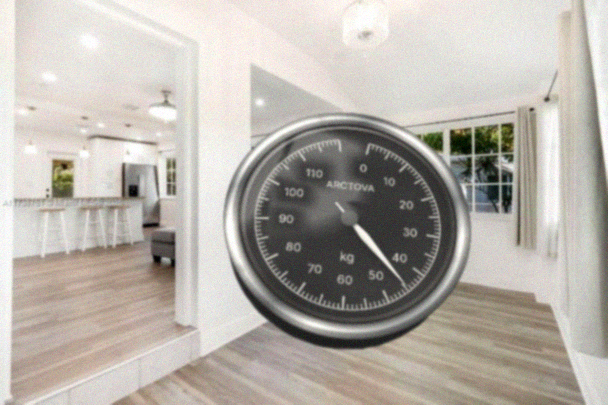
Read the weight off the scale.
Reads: 45 kg
